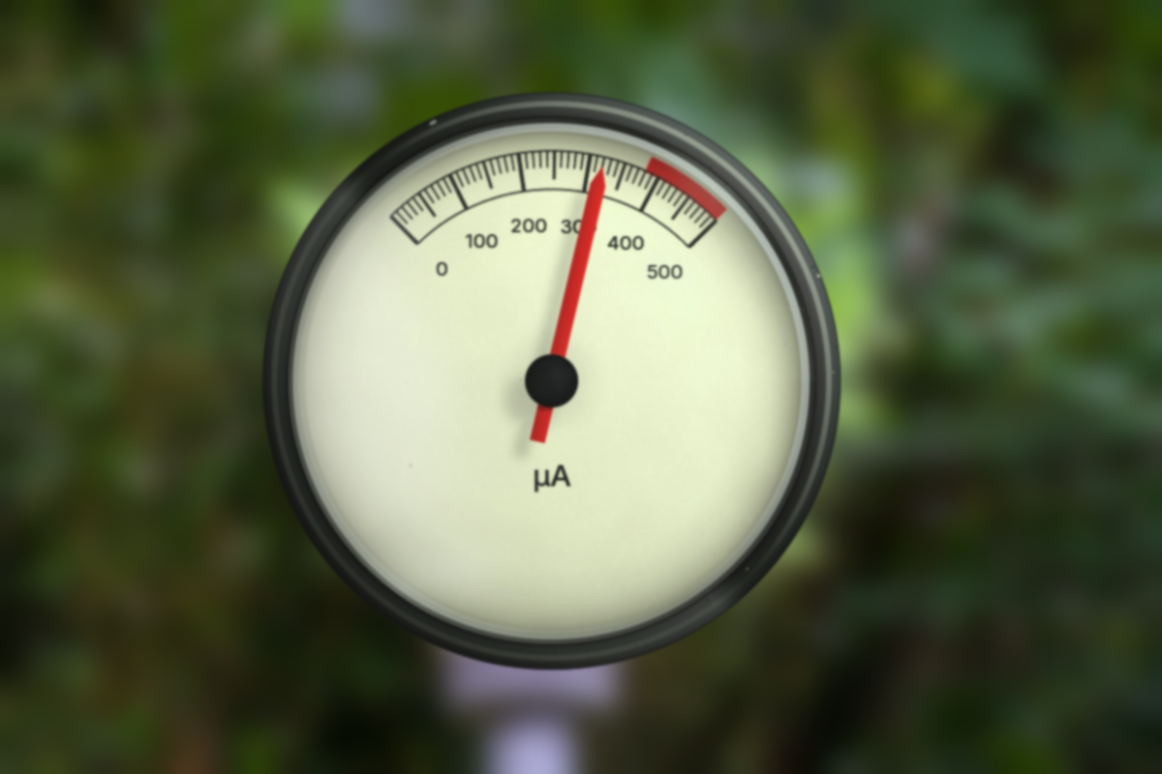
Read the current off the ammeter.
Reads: 320 µA
